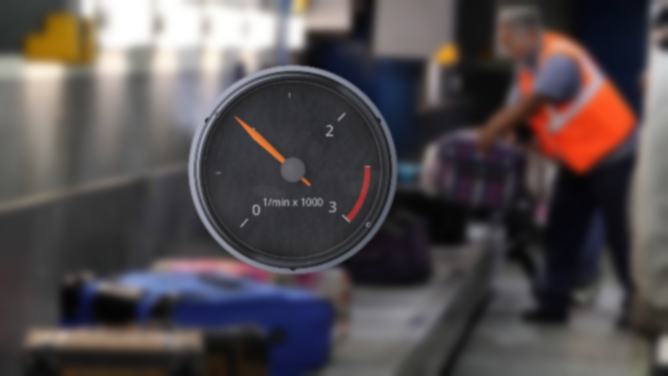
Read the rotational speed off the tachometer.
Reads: 1000 rpm
